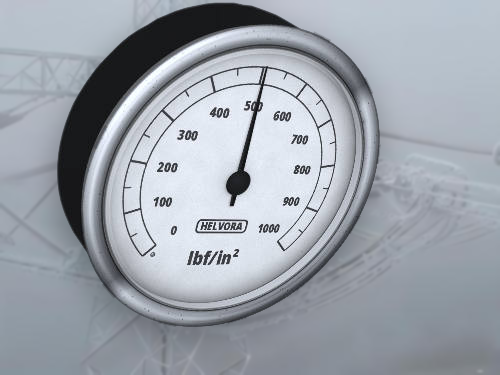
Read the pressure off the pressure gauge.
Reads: 500 psi
